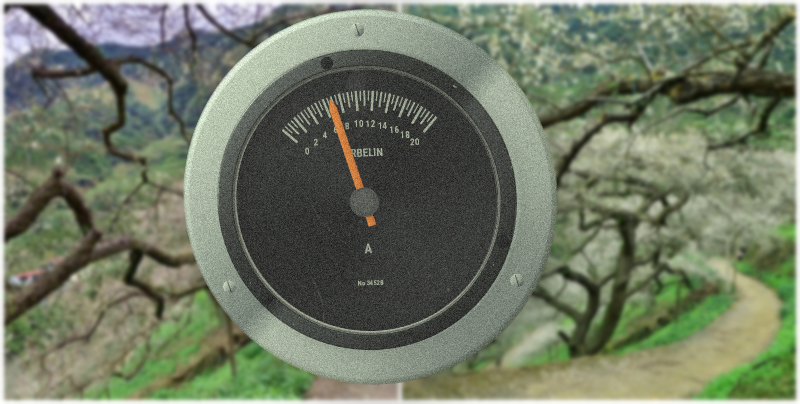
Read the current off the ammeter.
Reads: 7 A
